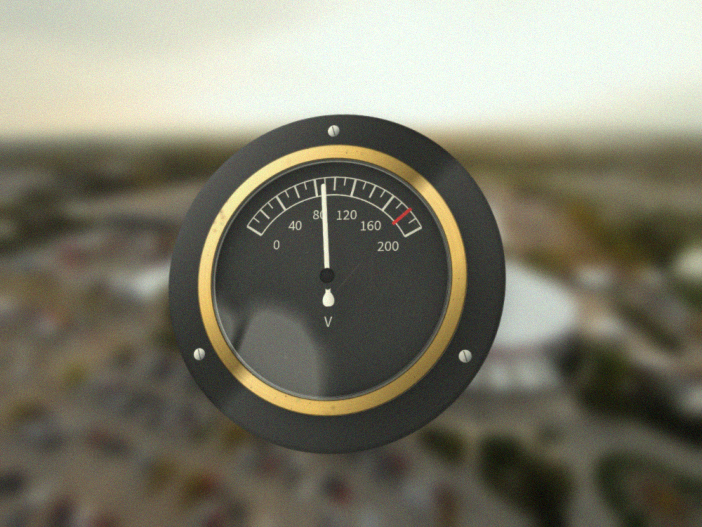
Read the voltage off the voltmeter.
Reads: 90 V
